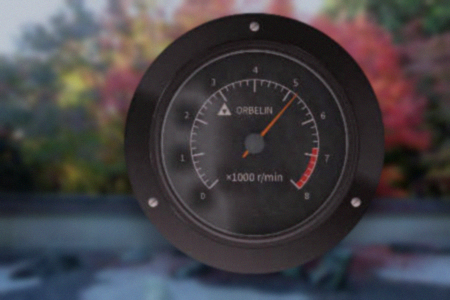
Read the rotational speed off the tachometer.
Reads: 5200 rpm
